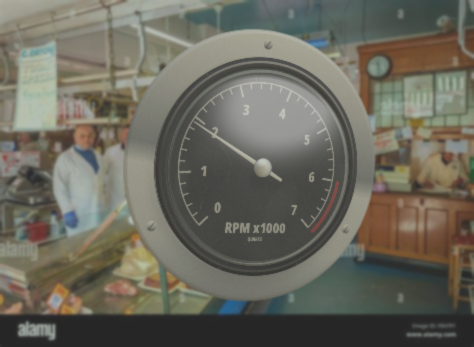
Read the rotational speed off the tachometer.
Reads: 1900 rpm
